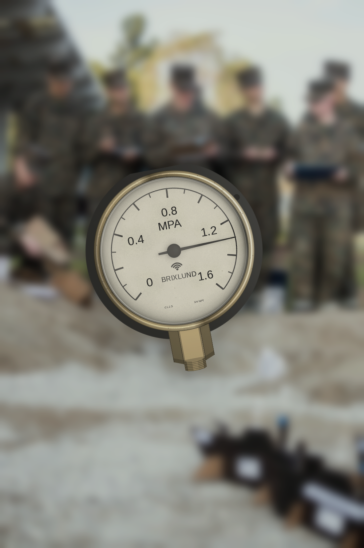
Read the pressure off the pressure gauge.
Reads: 1.3 MPa
